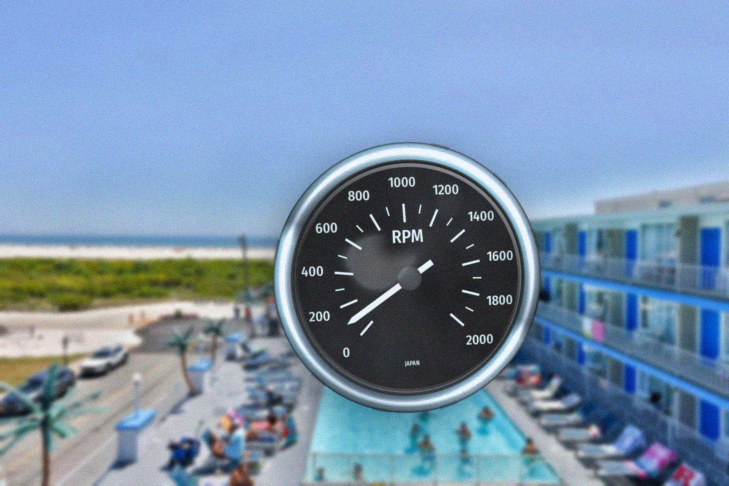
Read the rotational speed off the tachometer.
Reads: 100 rpm
